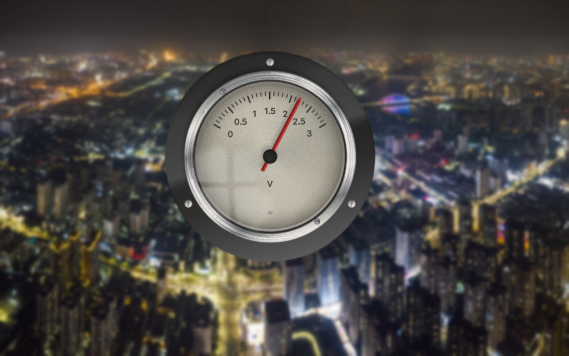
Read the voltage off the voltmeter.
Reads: 2.2 V
